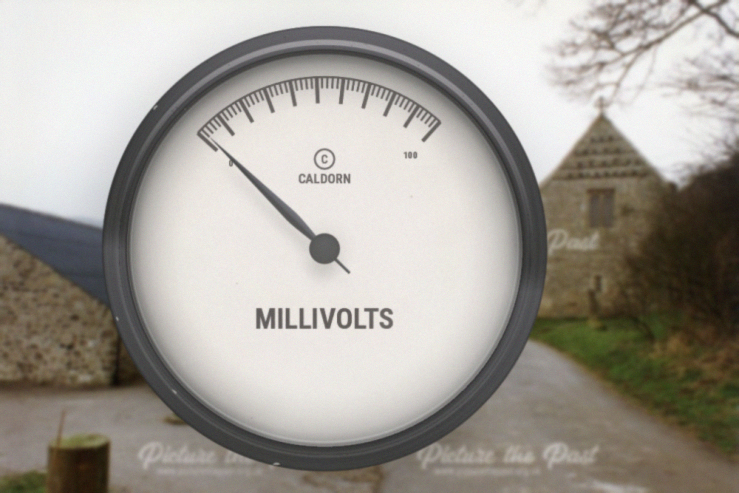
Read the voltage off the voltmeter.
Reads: 2 mV
